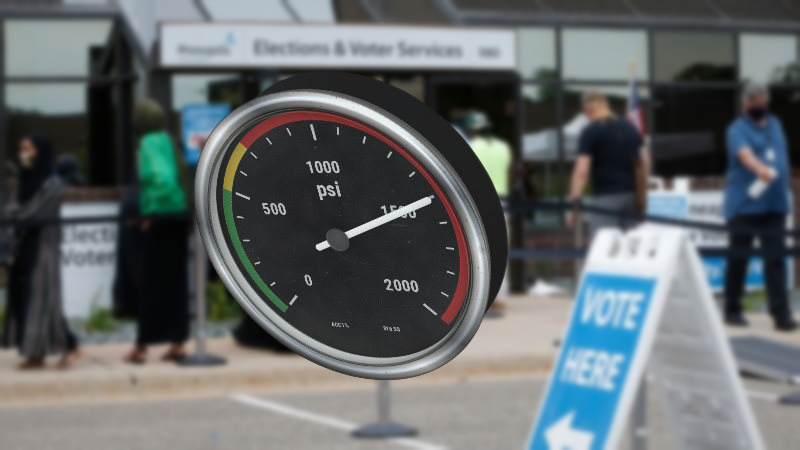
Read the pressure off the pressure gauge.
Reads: 1500 psi
